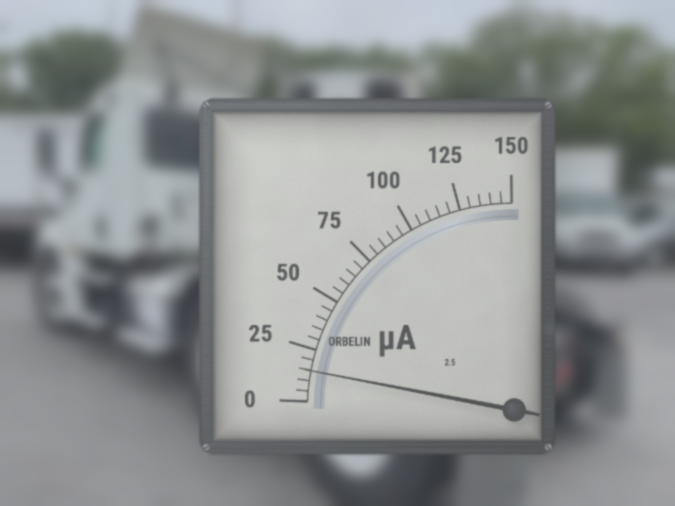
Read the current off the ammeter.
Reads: 15 µA
